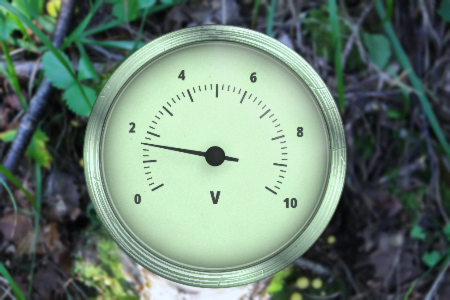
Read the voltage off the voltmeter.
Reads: 1.6 V
